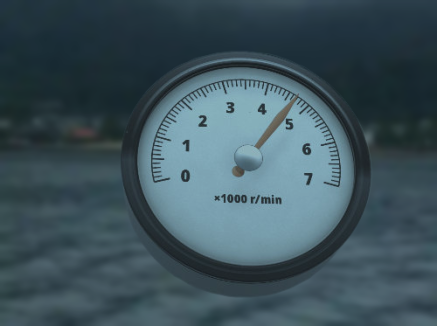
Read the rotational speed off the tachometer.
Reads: 4700 rpm
